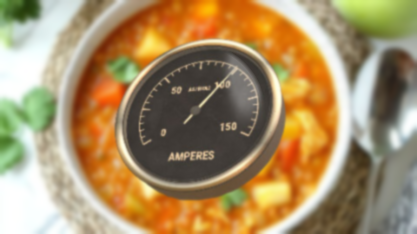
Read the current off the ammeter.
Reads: 100 A
